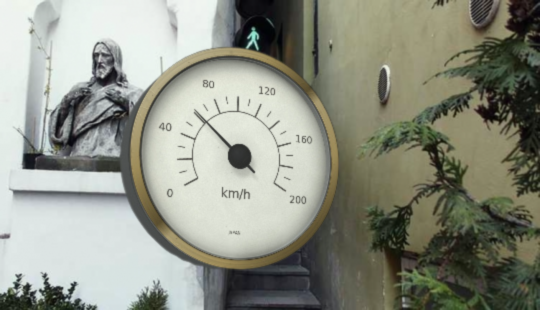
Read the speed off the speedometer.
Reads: 60 km/h
